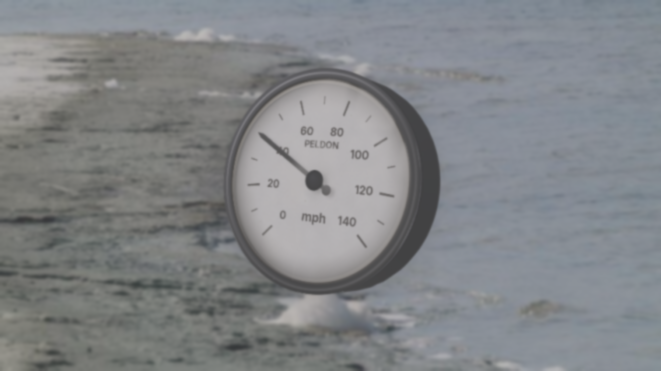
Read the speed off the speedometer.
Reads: 40 mph
